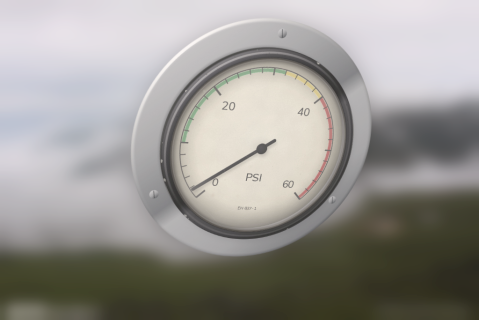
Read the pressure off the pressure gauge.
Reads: 2 psi
